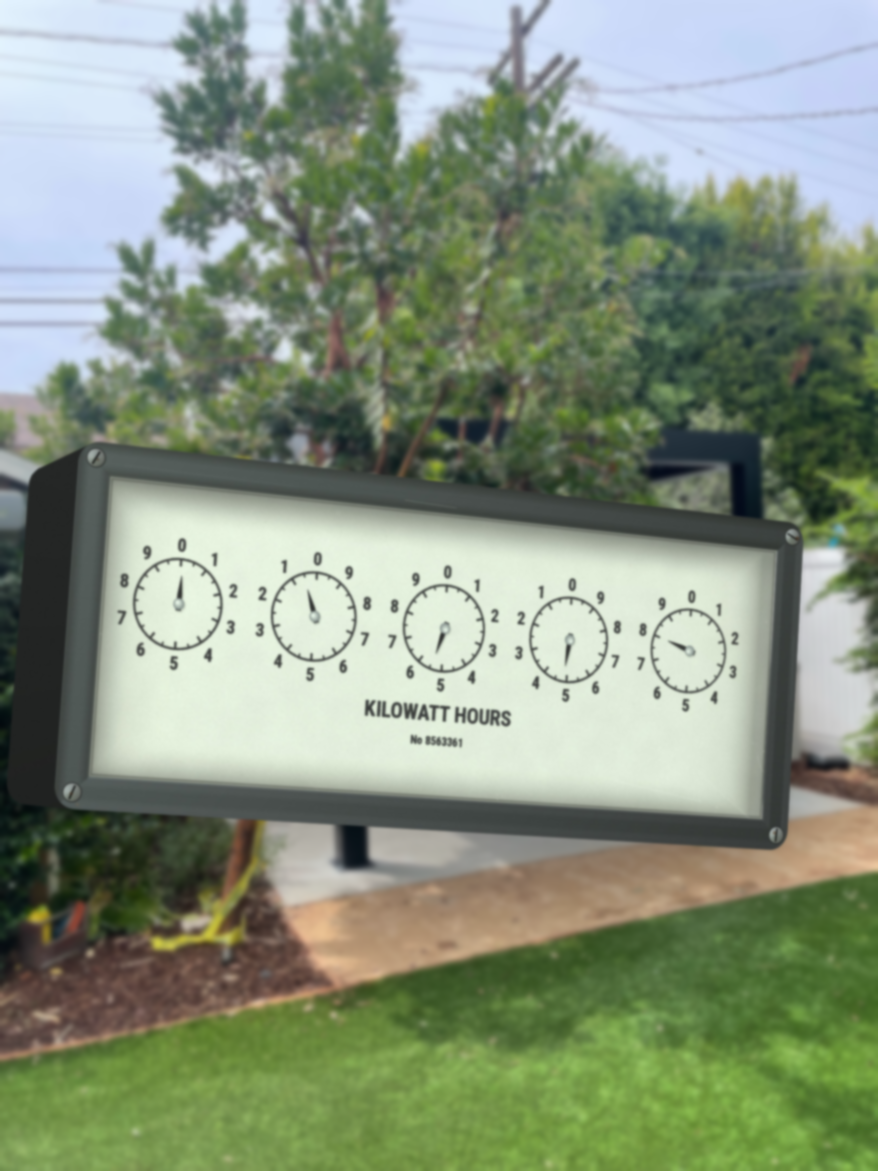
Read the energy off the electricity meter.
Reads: 548 kWh
